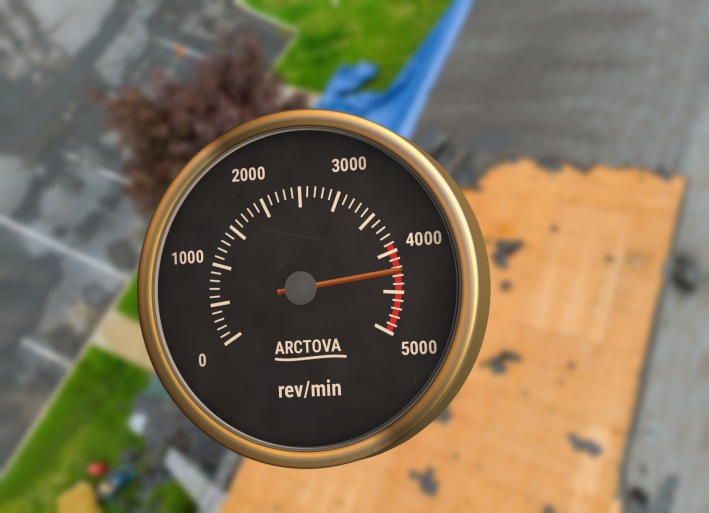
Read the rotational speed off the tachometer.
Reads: 4250 rpm
